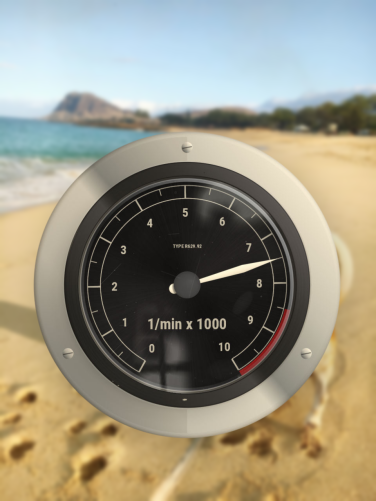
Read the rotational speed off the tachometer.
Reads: 7500 rpm
